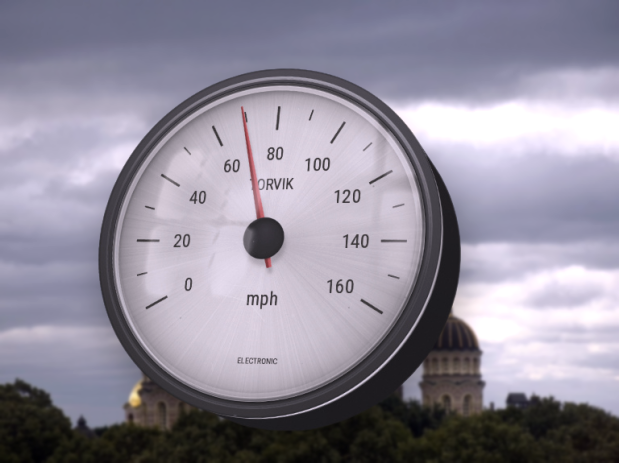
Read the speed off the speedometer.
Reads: 70 mph
